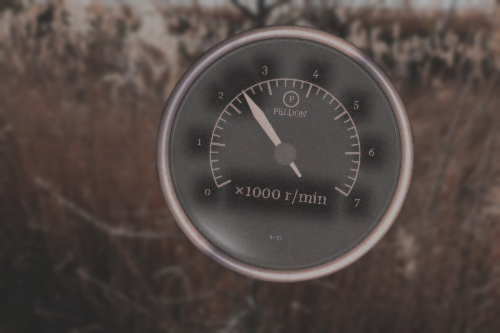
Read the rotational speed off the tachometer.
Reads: 2400 rpm
